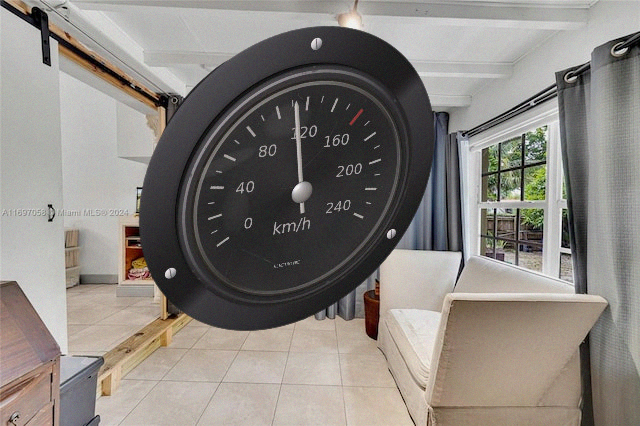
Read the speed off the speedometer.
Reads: 110 km/h
